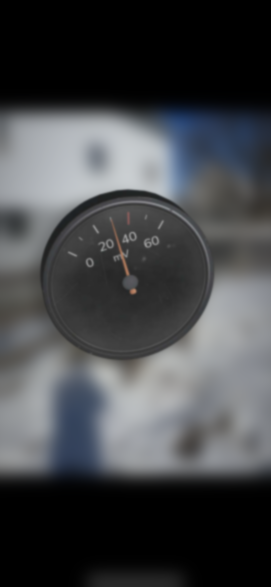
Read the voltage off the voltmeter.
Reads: 30 mV
